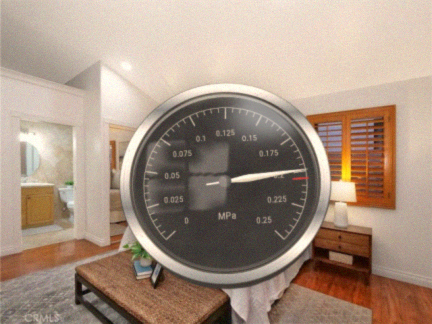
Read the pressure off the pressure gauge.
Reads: 0.2 MPa
